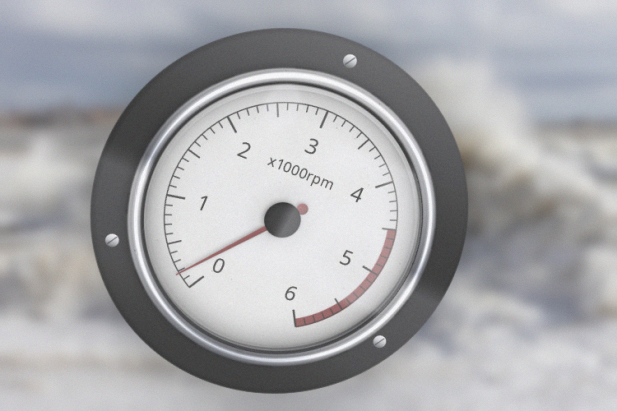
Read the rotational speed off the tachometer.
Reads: 200 rpm
